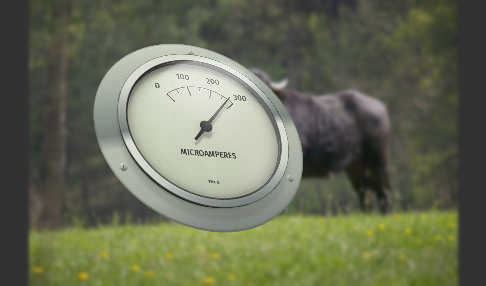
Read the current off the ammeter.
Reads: 275 µA
